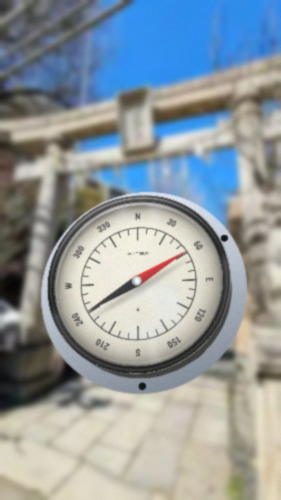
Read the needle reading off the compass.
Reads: 60 °
